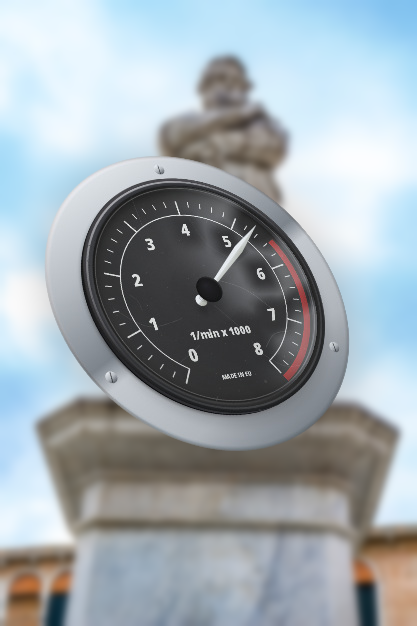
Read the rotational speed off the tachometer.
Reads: 5300 rpm
